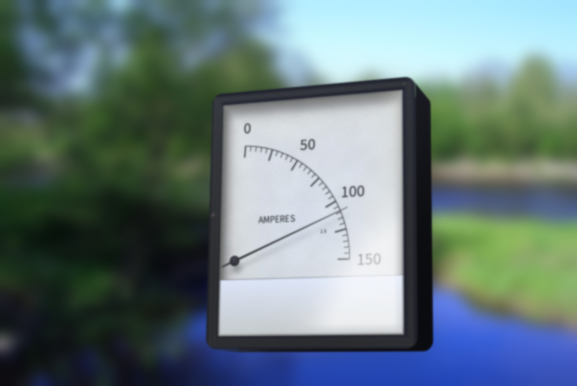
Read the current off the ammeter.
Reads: 110 A
